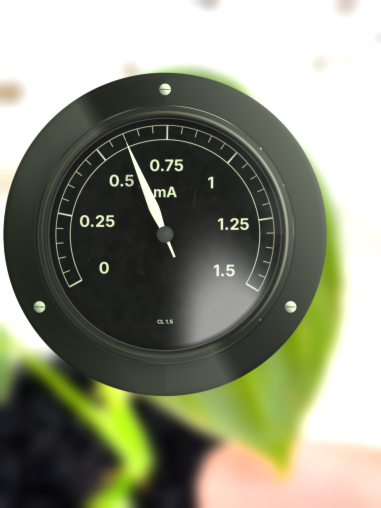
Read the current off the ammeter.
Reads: 0.6 mA
